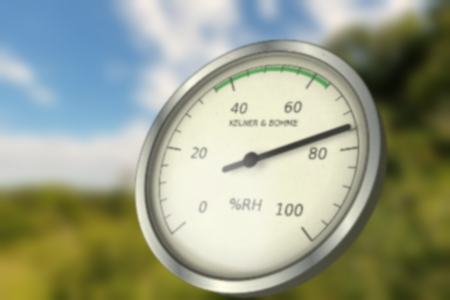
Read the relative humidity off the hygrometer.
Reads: 76 %
